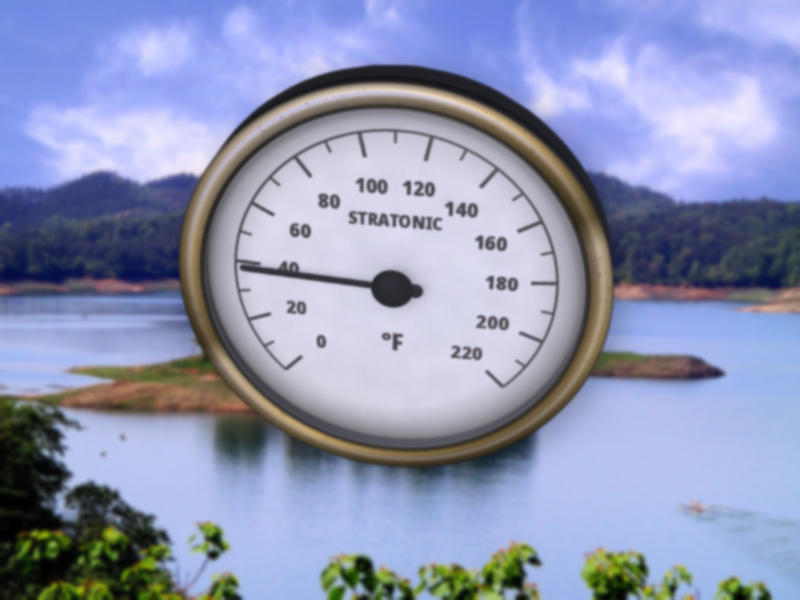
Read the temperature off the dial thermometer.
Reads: 40 °F
